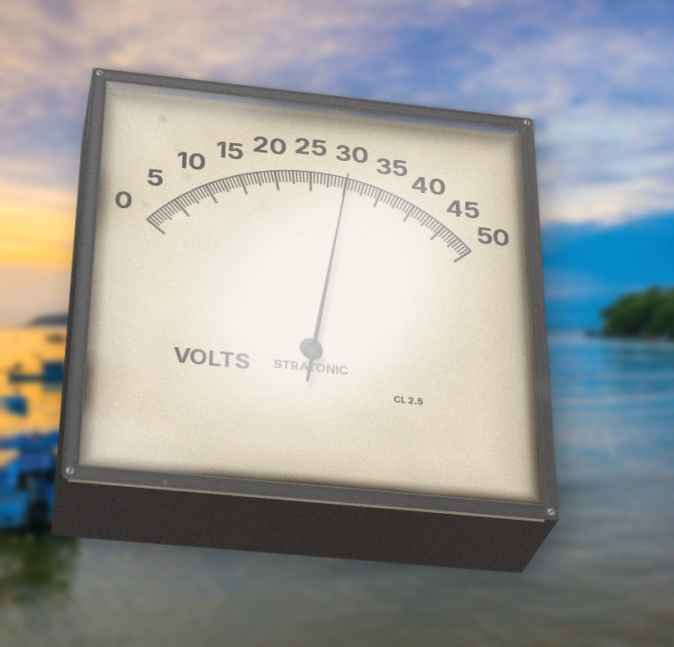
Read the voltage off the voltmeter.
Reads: 30 V
